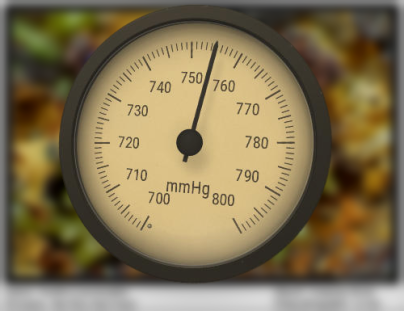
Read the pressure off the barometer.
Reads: 755 mmHg
